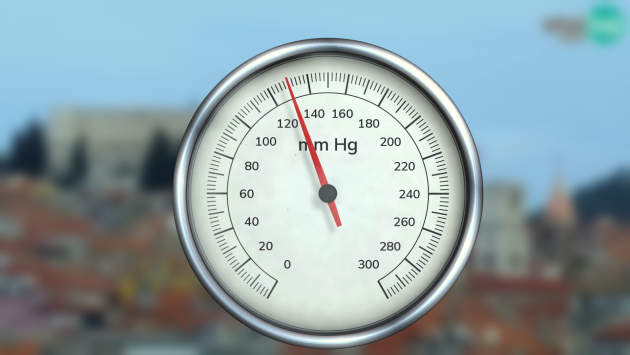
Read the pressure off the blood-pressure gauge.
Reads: 130 mmHg
